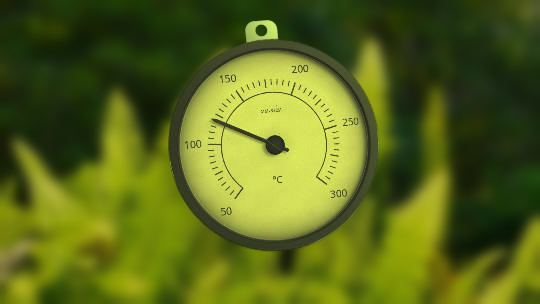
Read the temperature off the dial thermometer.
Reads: 120 °C
